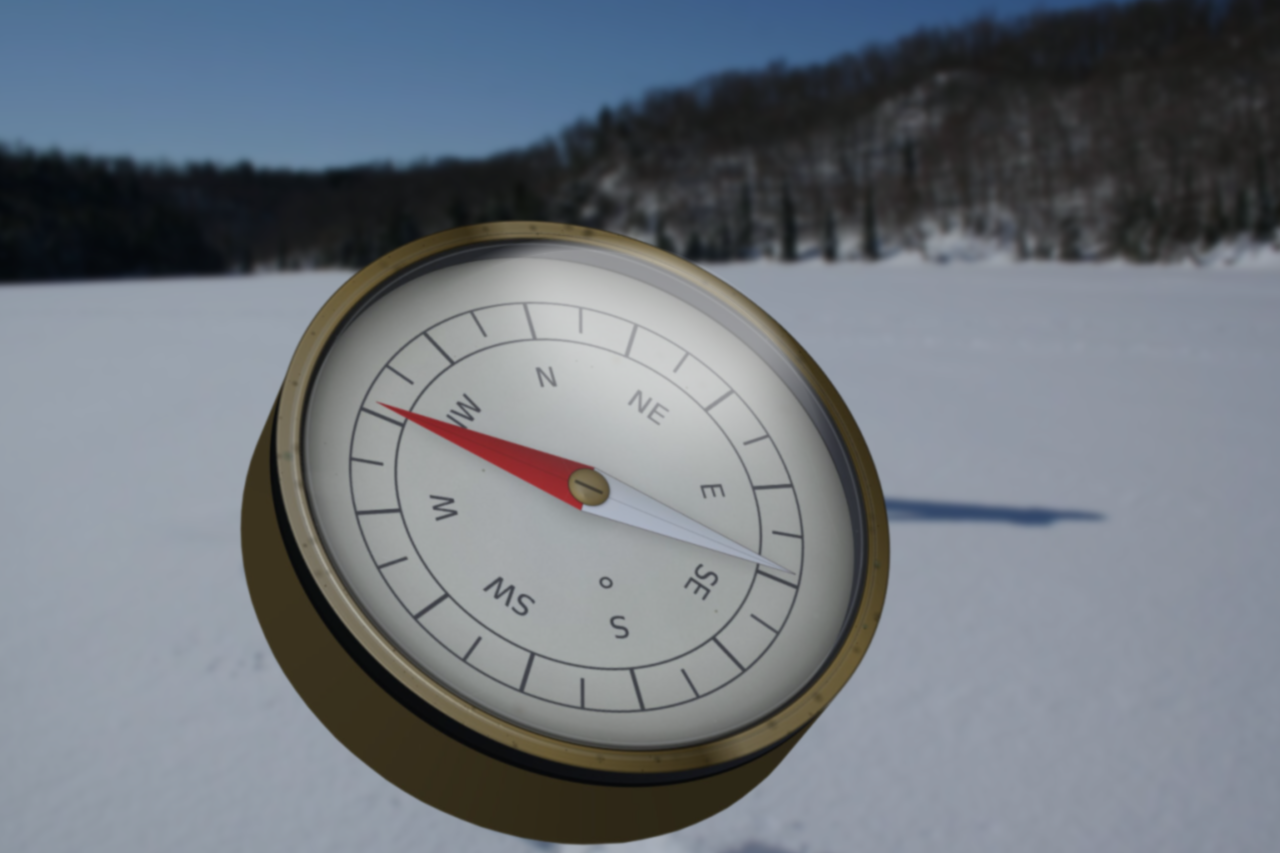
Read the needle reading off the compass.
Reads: 300 °
